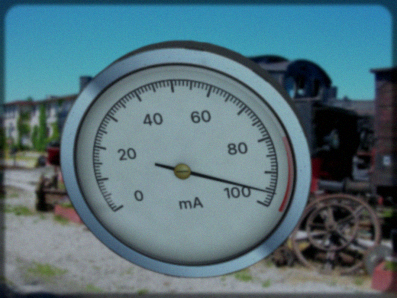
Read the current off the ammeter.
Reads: 95 mA
